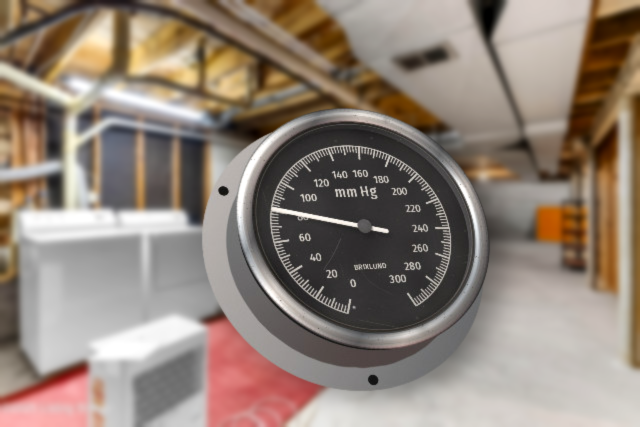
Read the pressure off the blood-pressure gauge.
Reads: 80 mmHg
